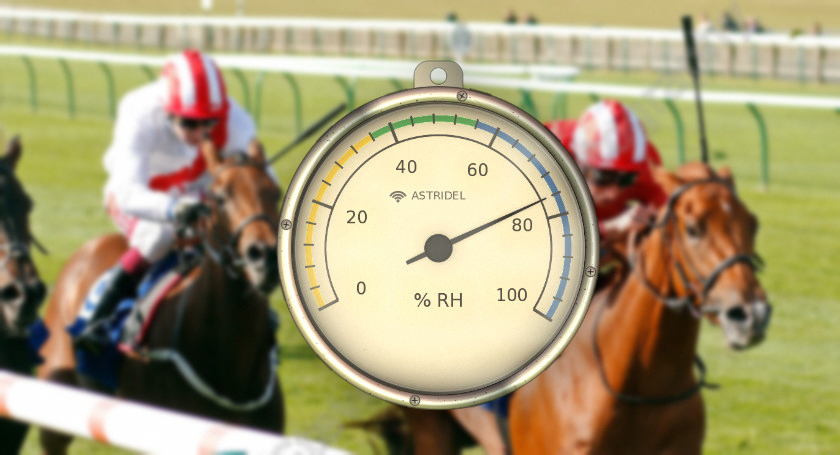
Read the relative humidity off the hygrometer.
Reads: 76 %
